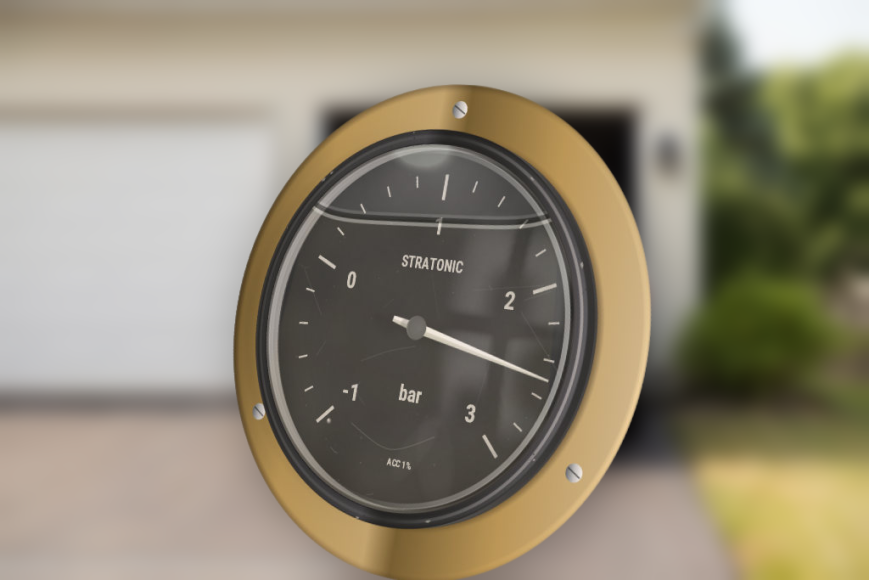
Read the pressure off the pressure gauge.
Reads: 2.5 bar
